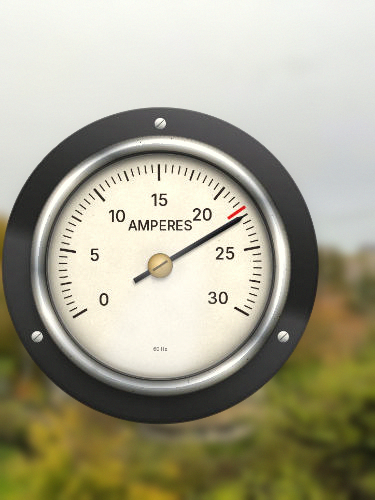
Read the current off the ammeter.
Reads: 22.5 A
